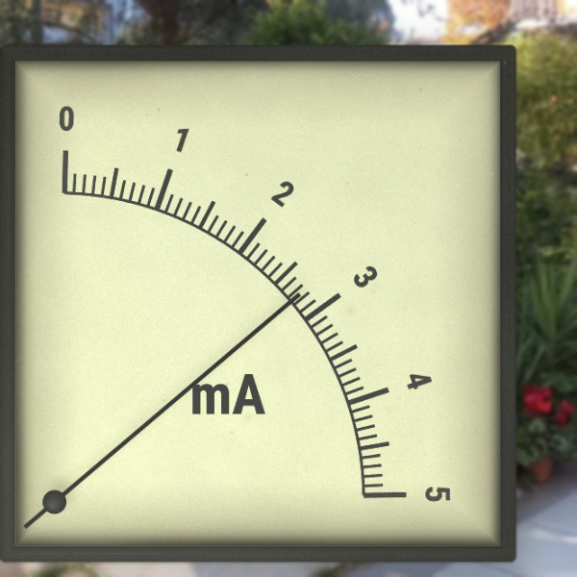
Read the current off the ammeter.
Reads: 2.75 mA
